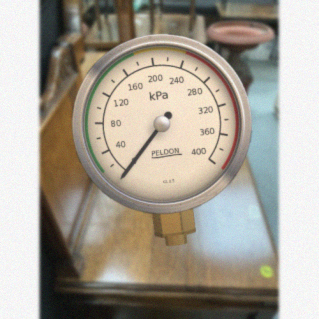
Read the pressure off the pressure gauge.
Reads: 0 kPa
